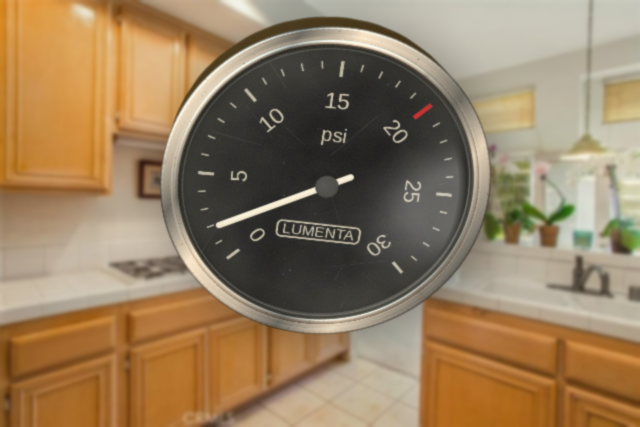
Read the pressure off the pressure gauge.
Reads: 2 psi
